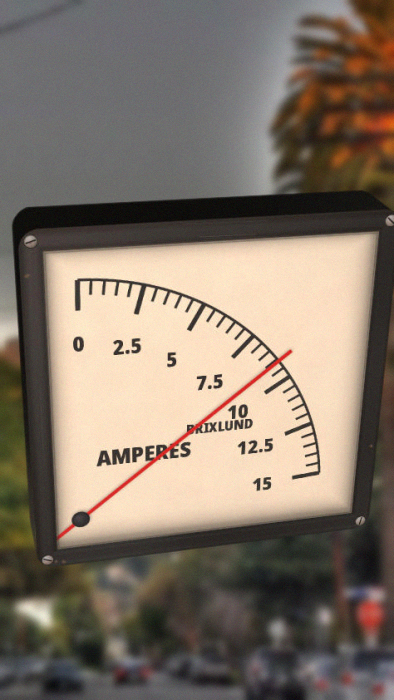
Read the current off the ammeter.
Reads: 9 A
